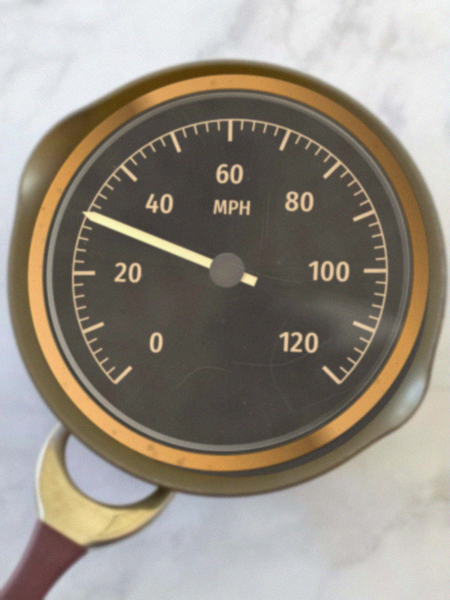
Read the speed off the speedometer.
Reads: 30 mph
